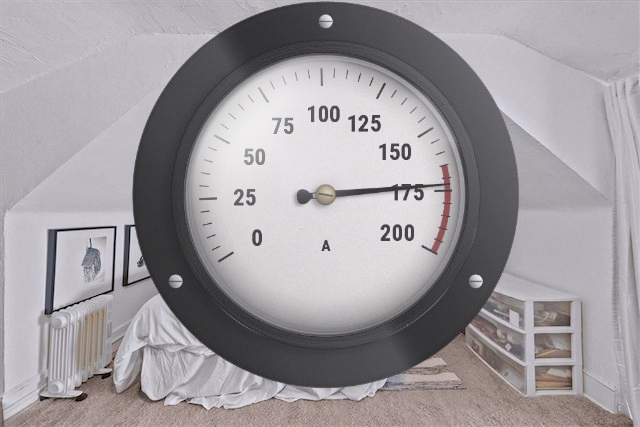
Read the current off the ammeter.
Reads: 172.5 A
